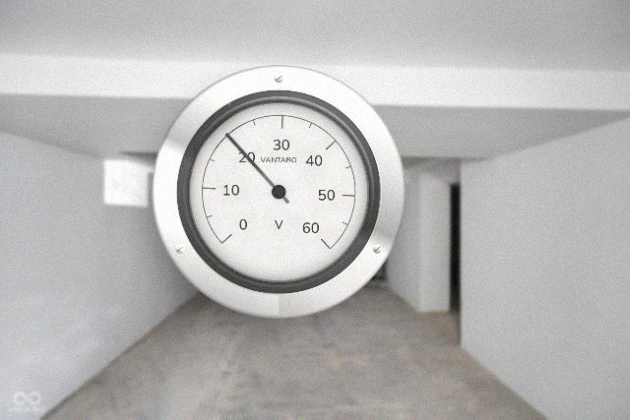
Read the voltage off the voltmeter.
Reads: 20 V
